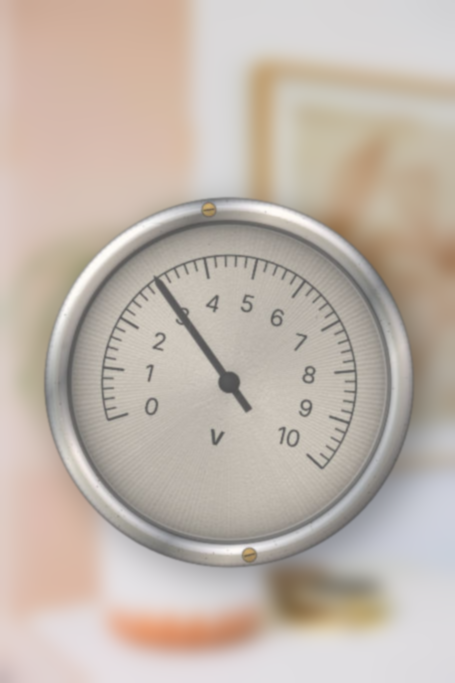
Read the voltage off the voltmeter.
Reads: 3 V
